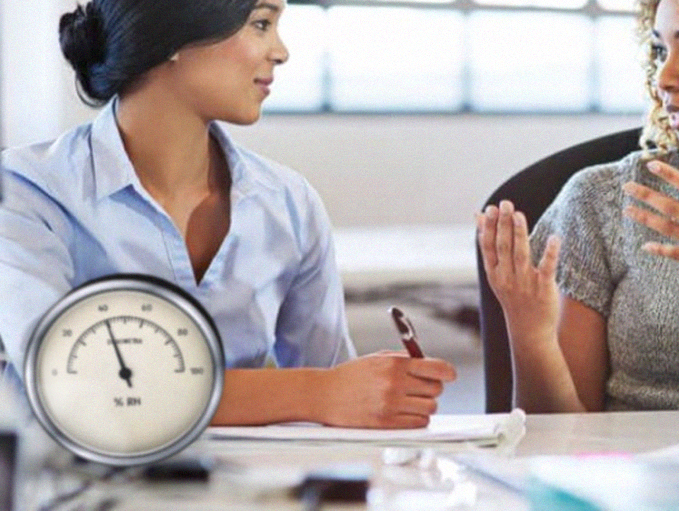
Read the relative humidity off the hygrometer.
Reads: 40 %
